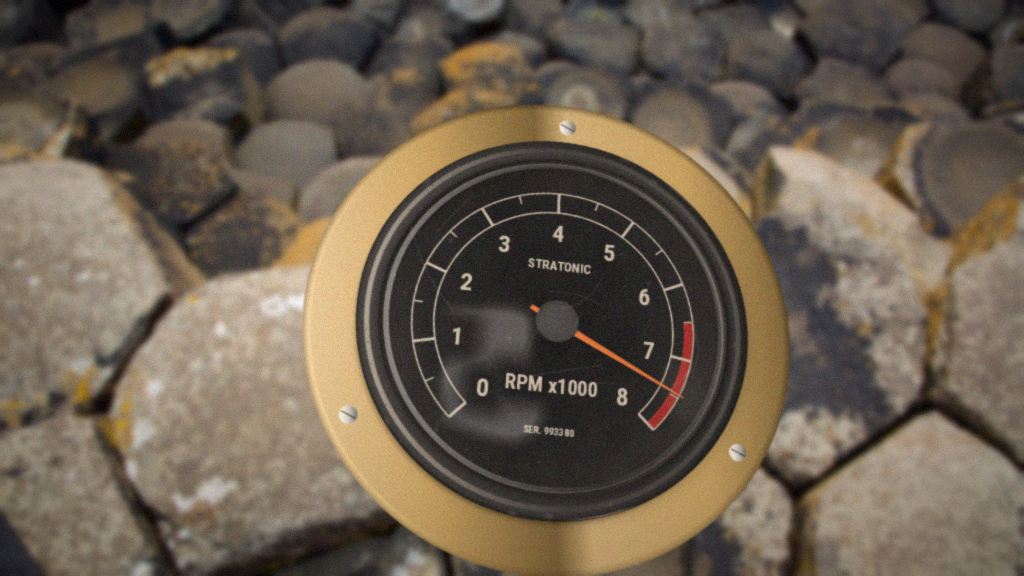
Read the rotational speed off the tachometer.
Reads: 7500 rpm
